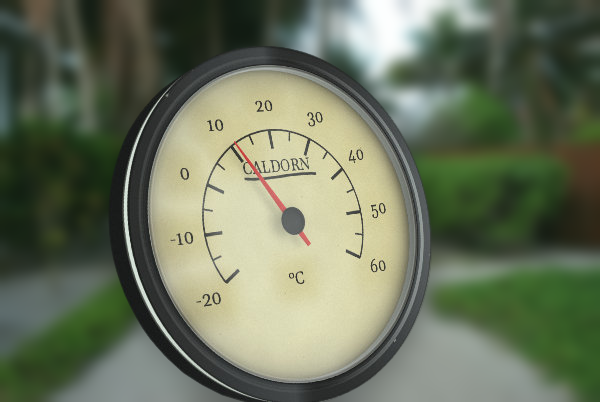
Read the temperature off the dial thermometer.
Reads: 10 °C
